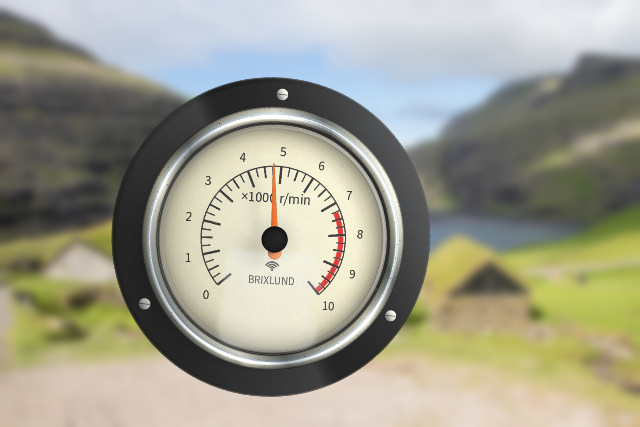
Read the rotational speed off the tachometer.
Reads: 4750 rpm
